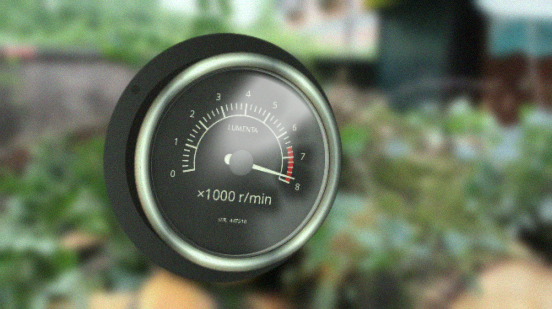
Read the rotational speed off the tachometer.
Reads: 7800 rpm
